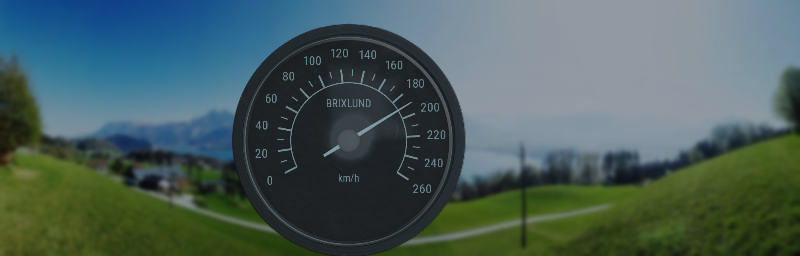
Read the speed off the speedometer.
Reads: 190 km/h
